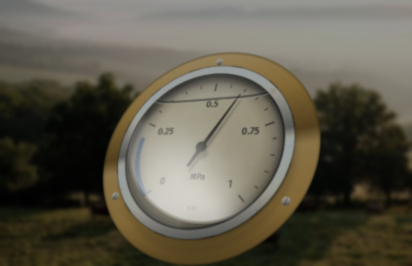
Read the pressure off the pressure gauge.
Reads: 0.6 MPa
